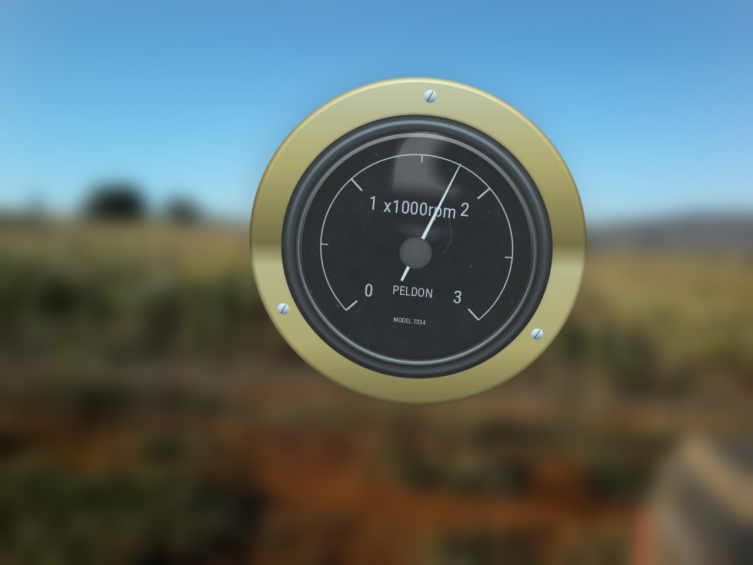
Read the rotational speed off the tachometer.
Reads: 1750 rpm
